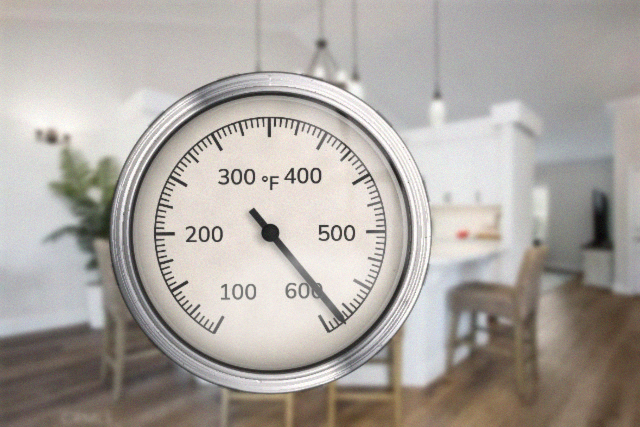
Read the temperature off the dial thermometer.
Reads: 585 °F
